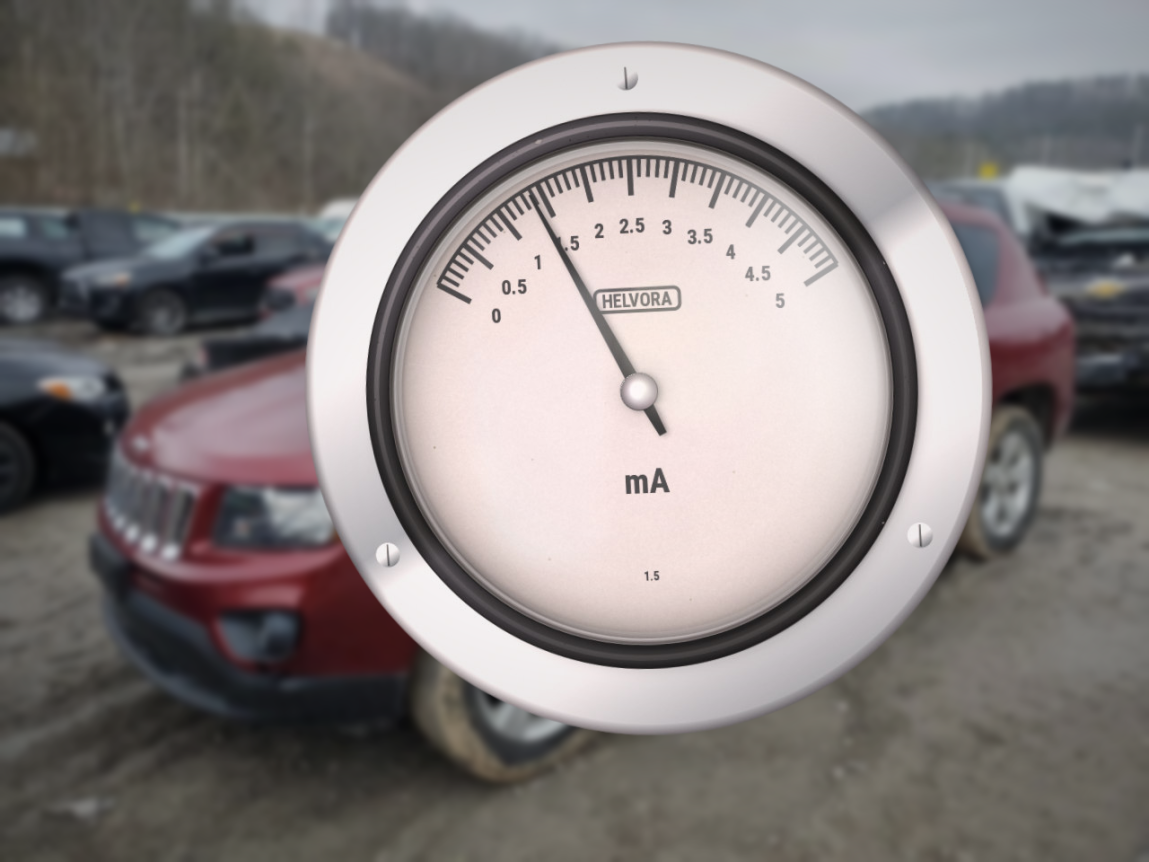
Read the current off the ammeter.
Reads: 1.4 mA
